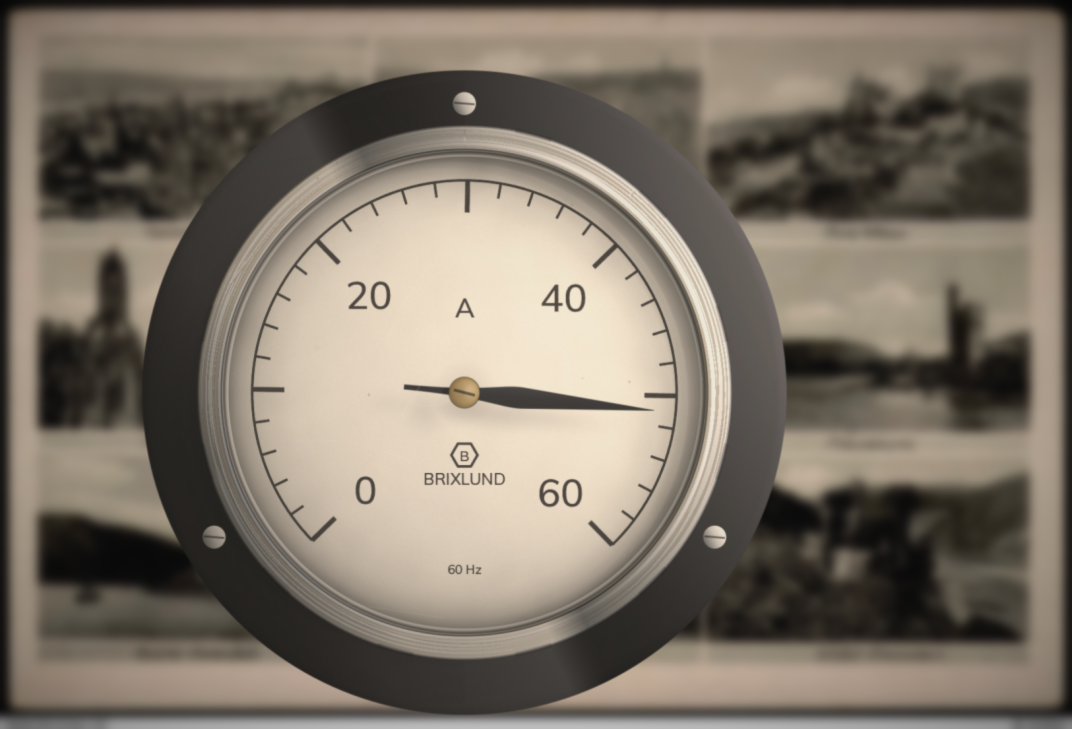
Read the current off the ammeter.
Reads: 51 A
